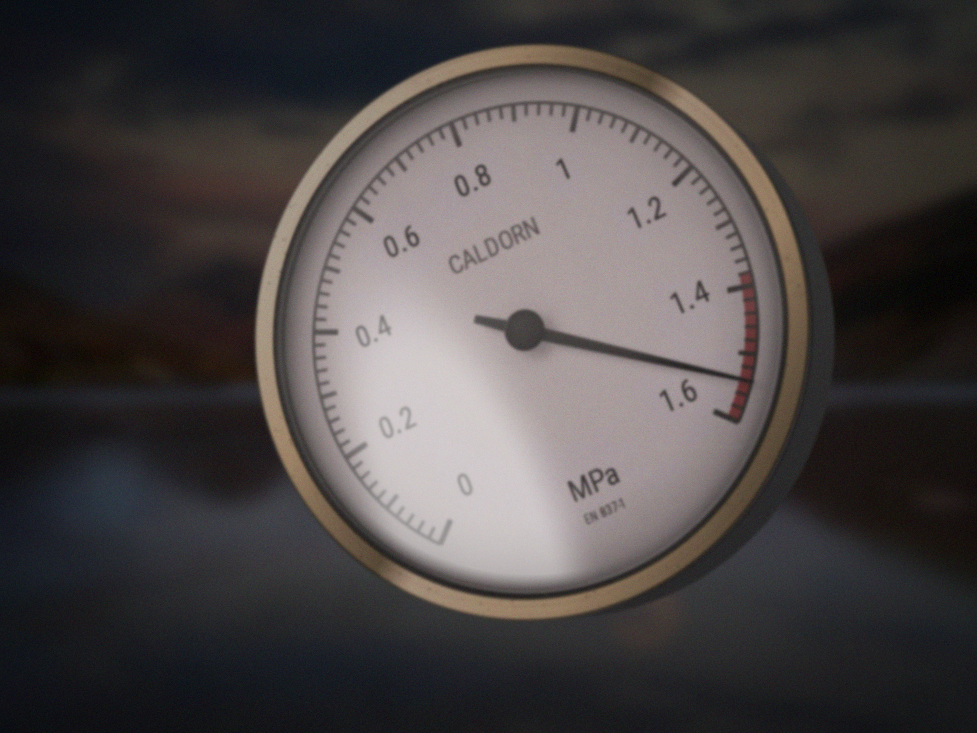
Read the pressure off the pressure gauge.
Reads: 1.54 MPa
